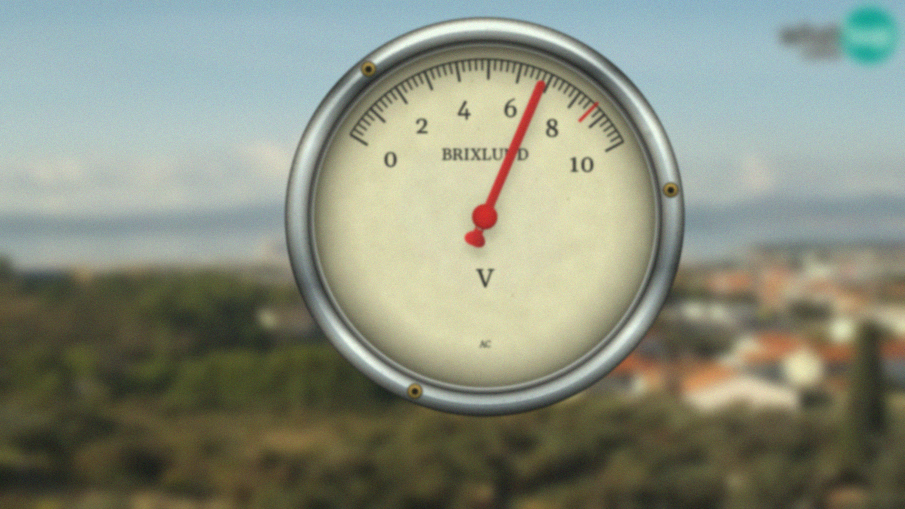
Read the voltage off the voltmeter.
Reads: 6.8 V
